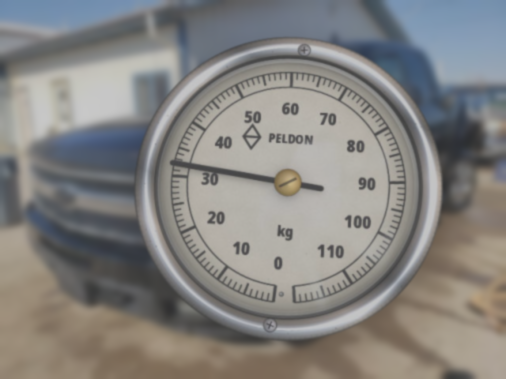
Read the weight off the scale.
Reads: 32 kg
